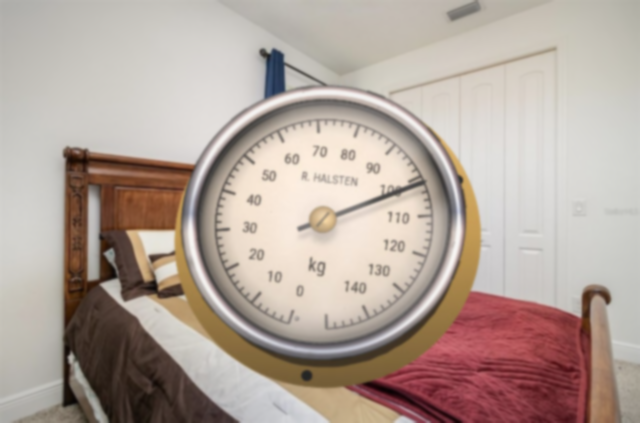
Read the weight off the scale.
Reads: 102 kg
